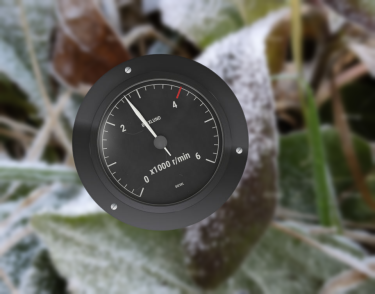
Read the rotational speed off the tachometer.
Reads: 2700 rpm
